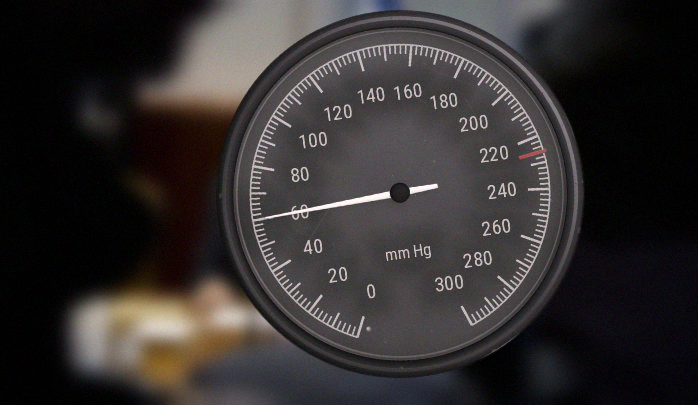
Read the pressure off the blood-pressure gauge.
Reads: 60 mmHg
